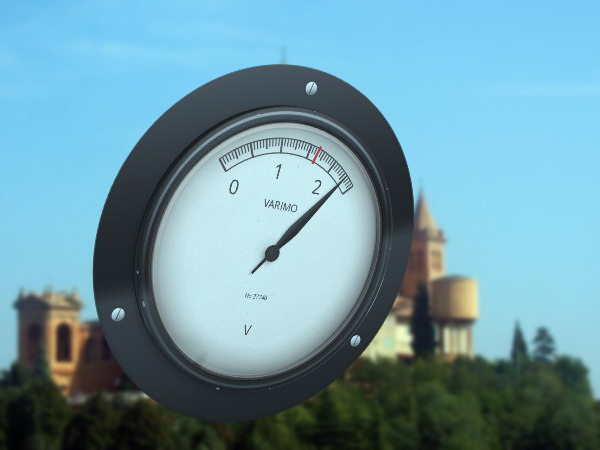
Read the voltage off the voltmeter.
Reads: 2.25 V
